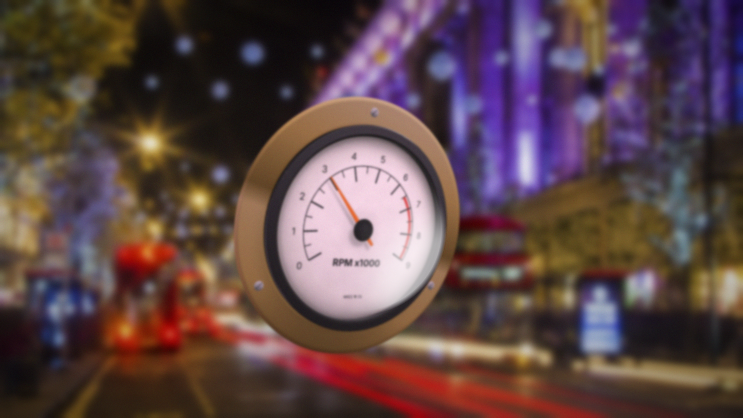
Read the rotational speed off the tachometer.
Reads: 3000 rpm
